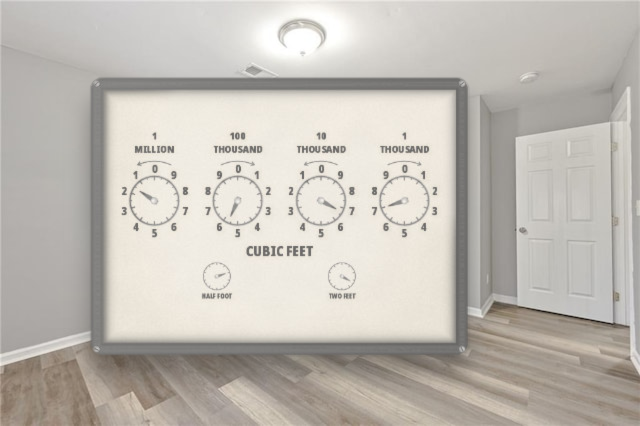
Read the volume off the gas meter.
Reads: 156700 ft³
